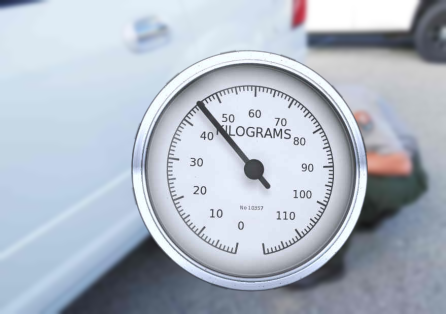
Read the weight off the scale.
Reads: 45 kg
